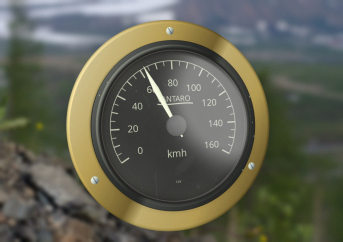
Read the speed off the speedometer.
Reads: 62.5 km/h
